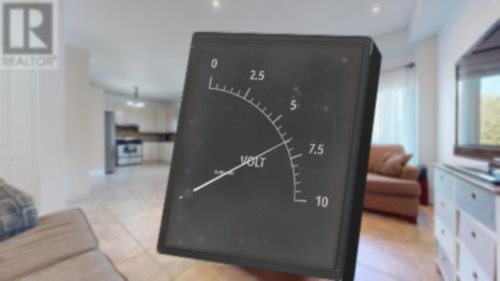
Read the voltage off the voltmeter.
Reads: 6.5 V
